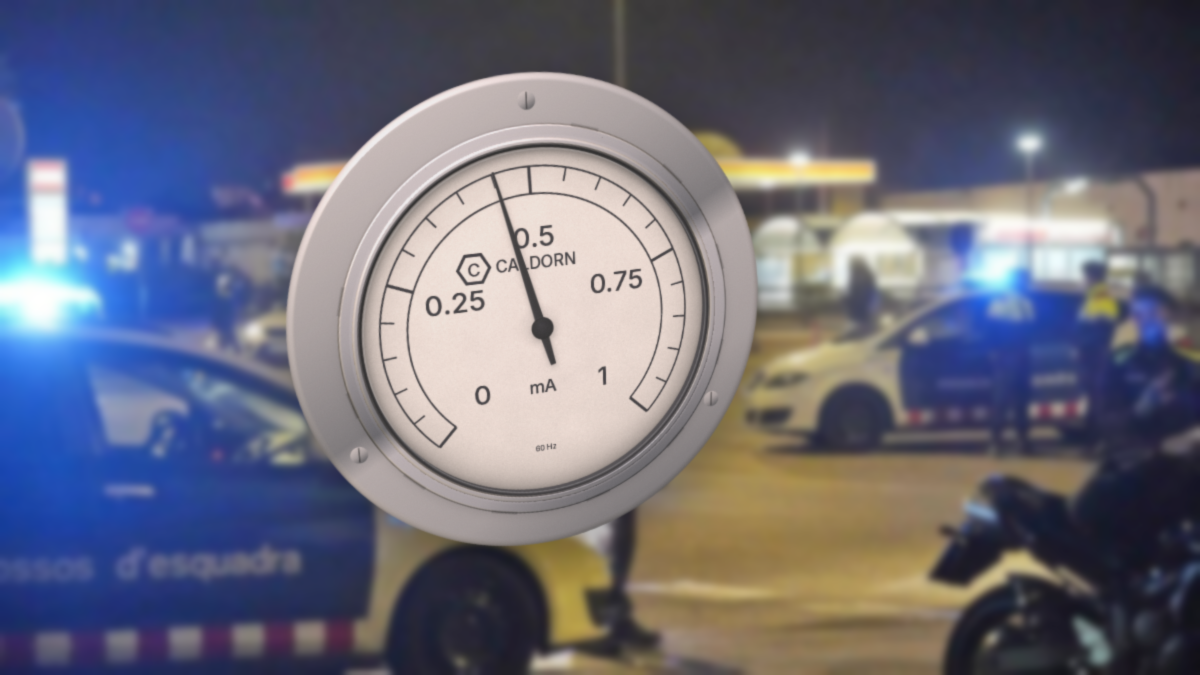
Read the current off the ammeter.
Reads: 0.45 mA
